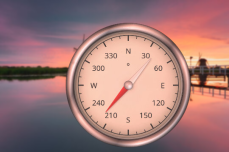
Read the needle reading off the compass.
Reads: 220 °
